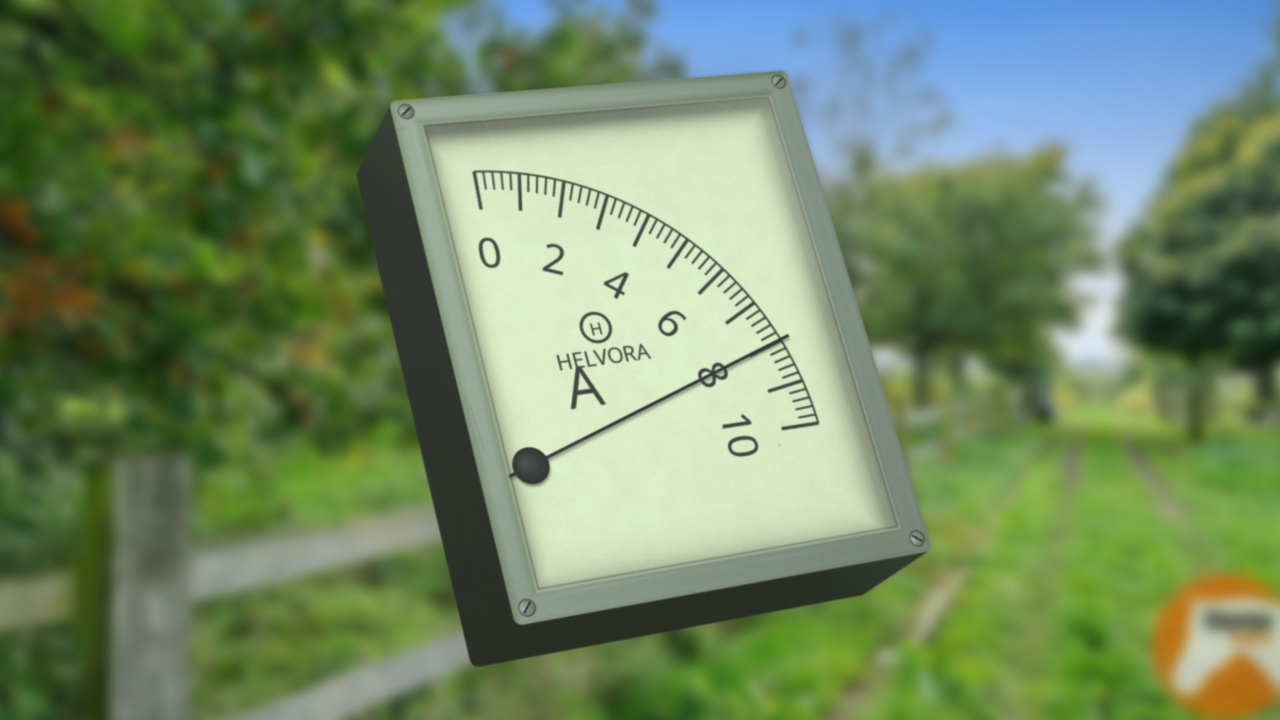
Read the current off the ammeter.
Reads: 8 A
